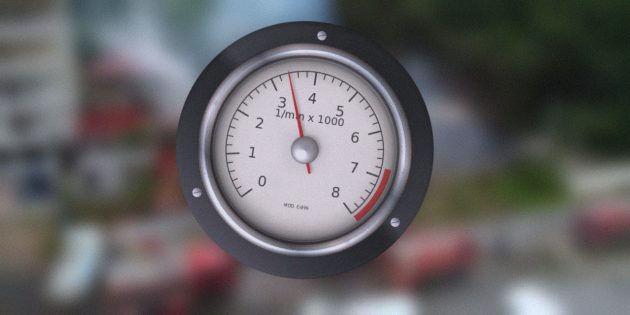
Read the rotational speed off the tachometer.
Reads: 3400 rpm
